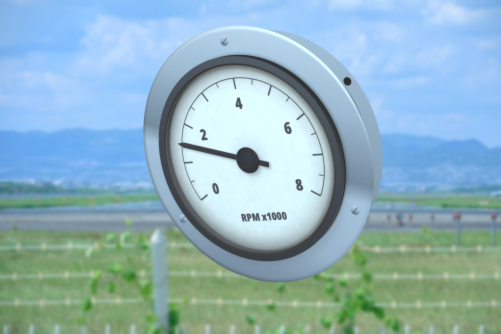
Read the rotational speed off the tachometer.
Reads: 1500 rpm
